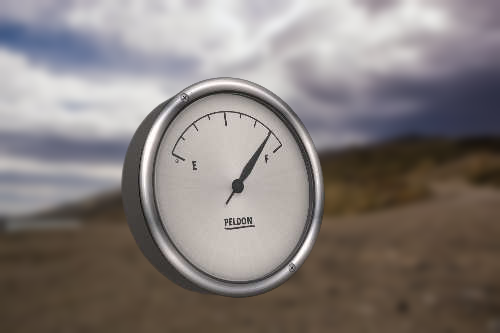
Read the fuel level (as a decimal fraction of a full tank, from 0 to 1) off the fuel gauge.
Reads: 0.875
